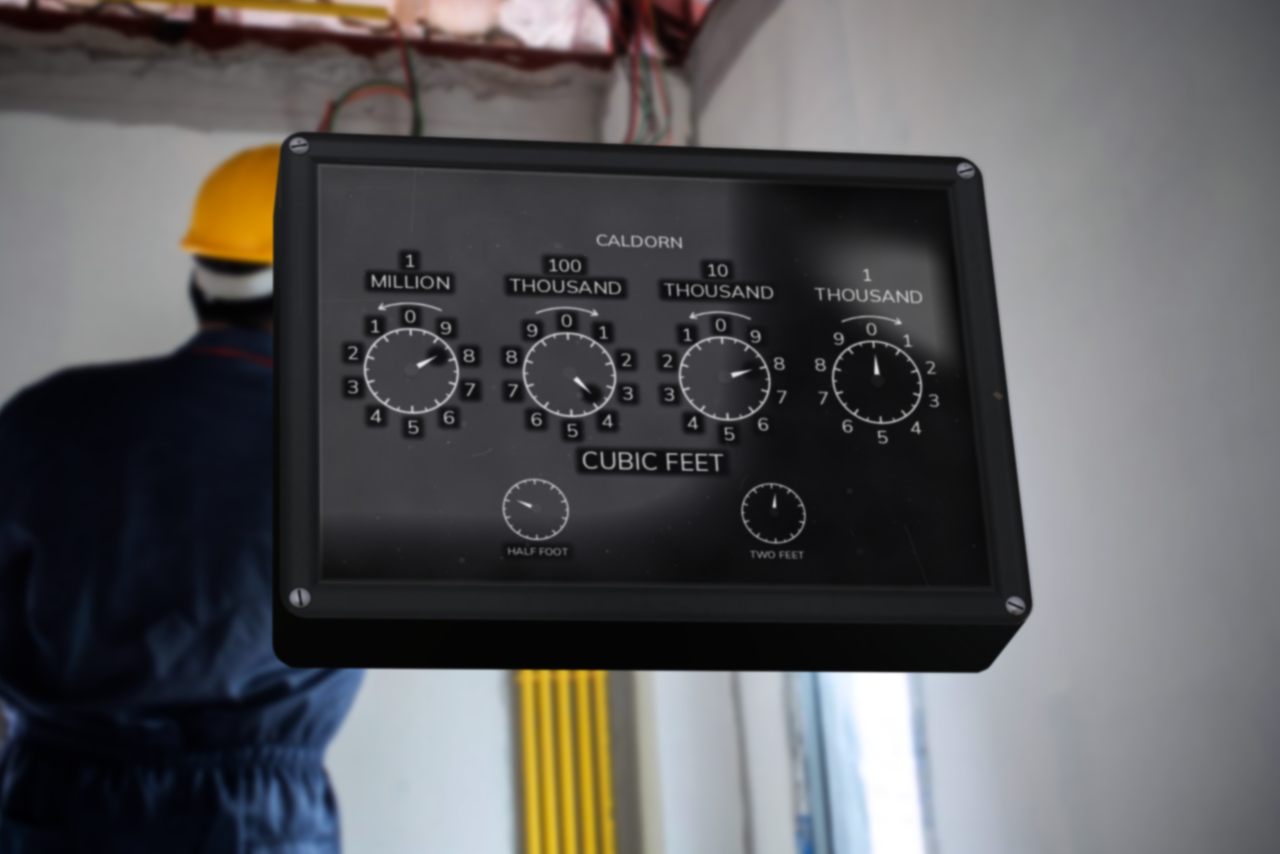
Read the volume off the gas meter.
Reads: 838000 ft³
